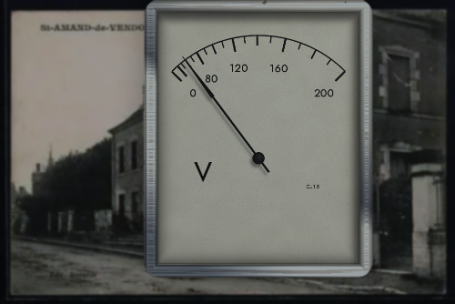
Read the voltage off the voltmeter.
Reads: 60 V
